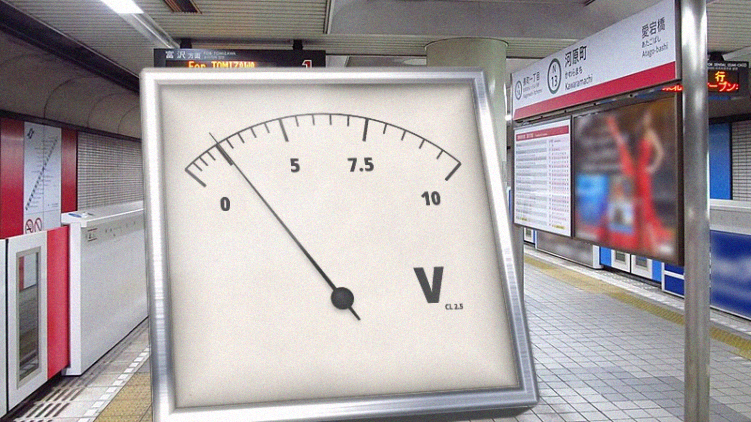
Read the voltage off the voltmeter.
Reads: 2.5 V
